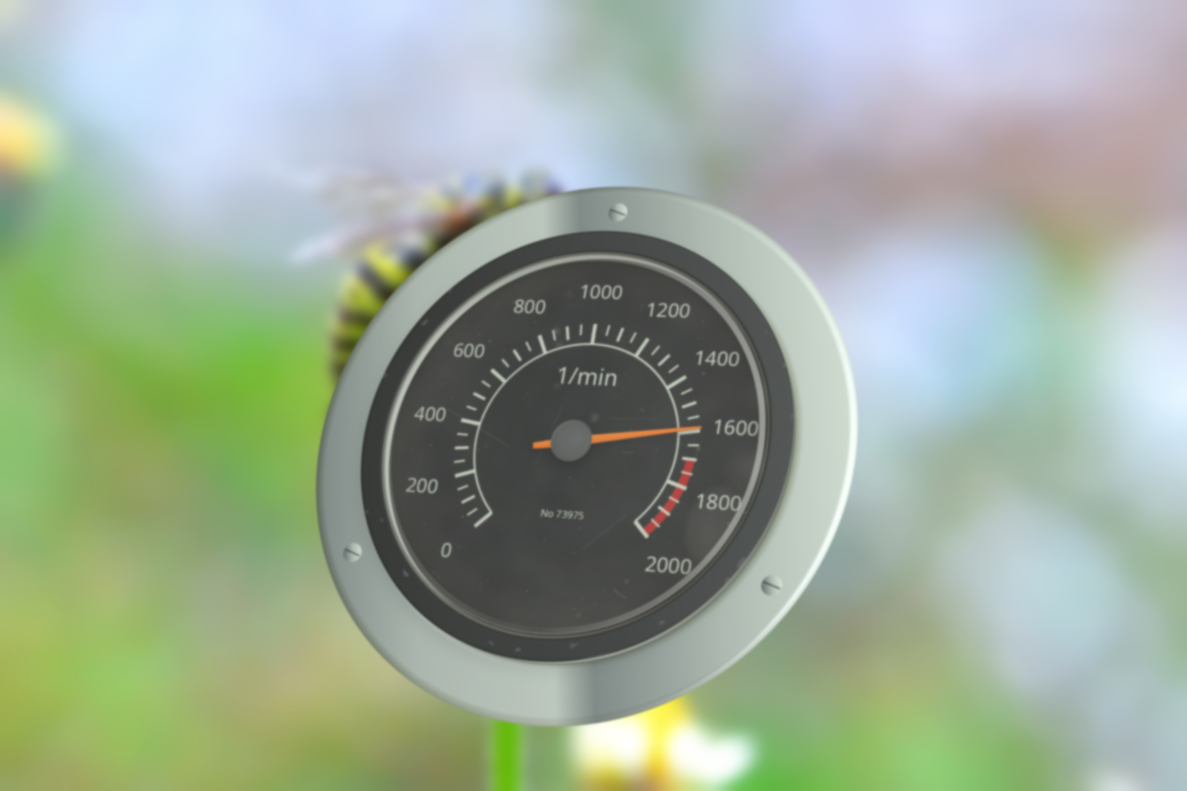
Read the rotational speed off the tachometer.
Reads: 1600 rpm
